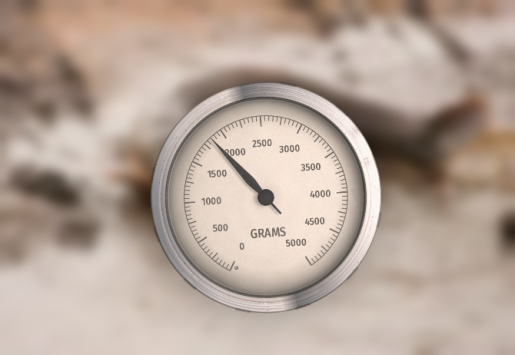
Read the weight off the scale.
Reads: 1850 g
